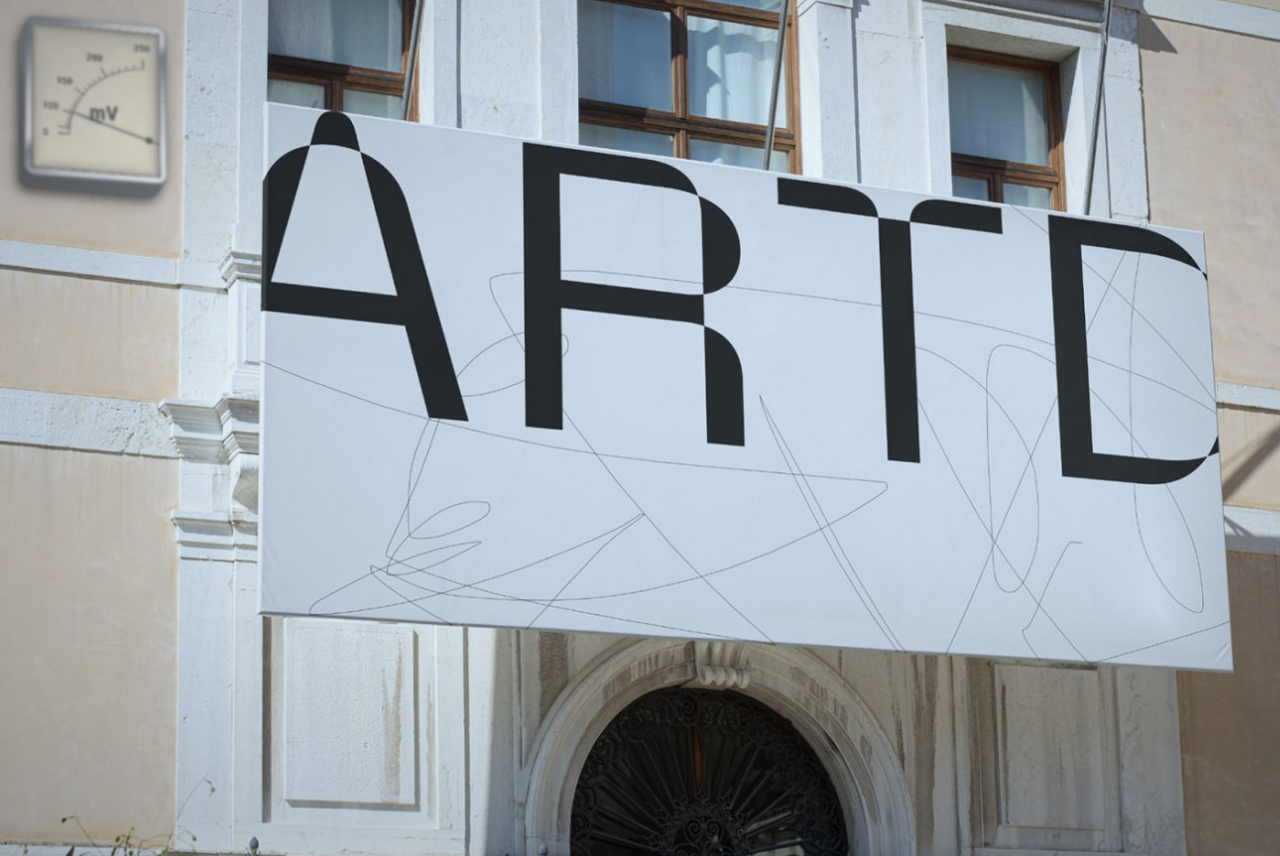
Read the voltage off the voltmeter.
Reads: 100 mV
